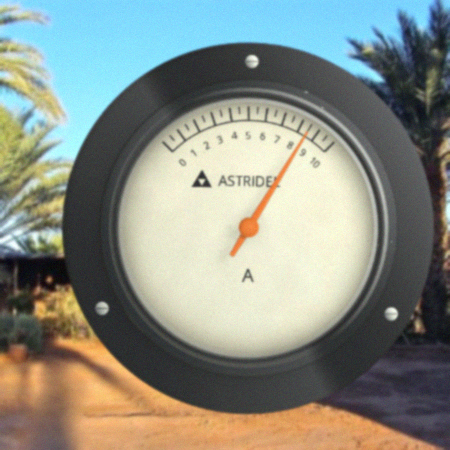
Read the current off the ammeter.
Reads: 8.5 A
